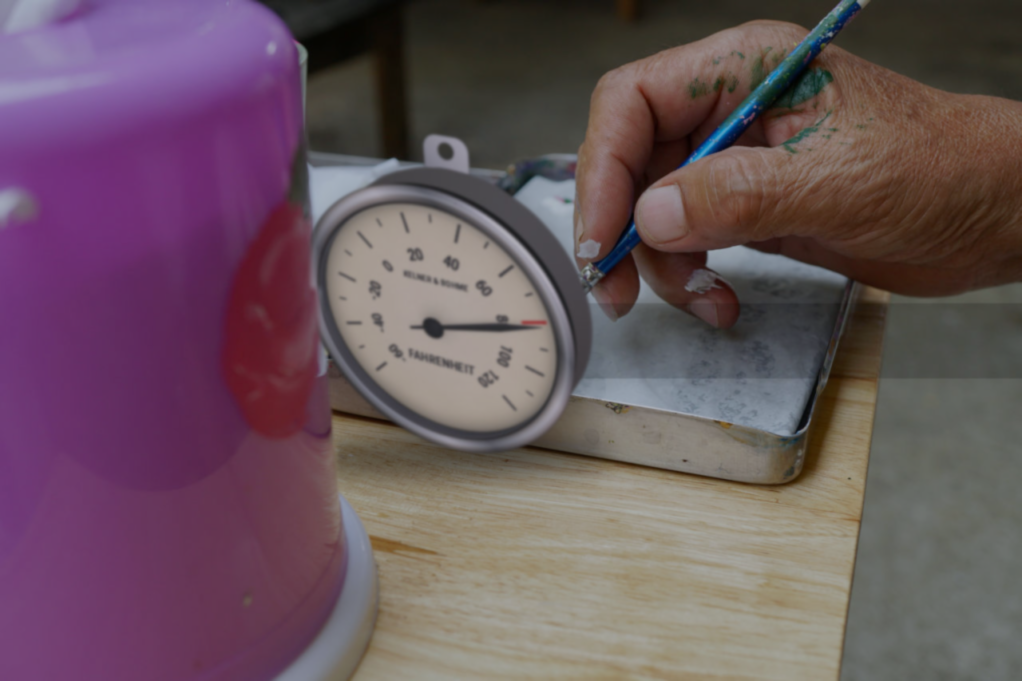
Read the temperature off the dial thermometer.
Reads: 80 °F
